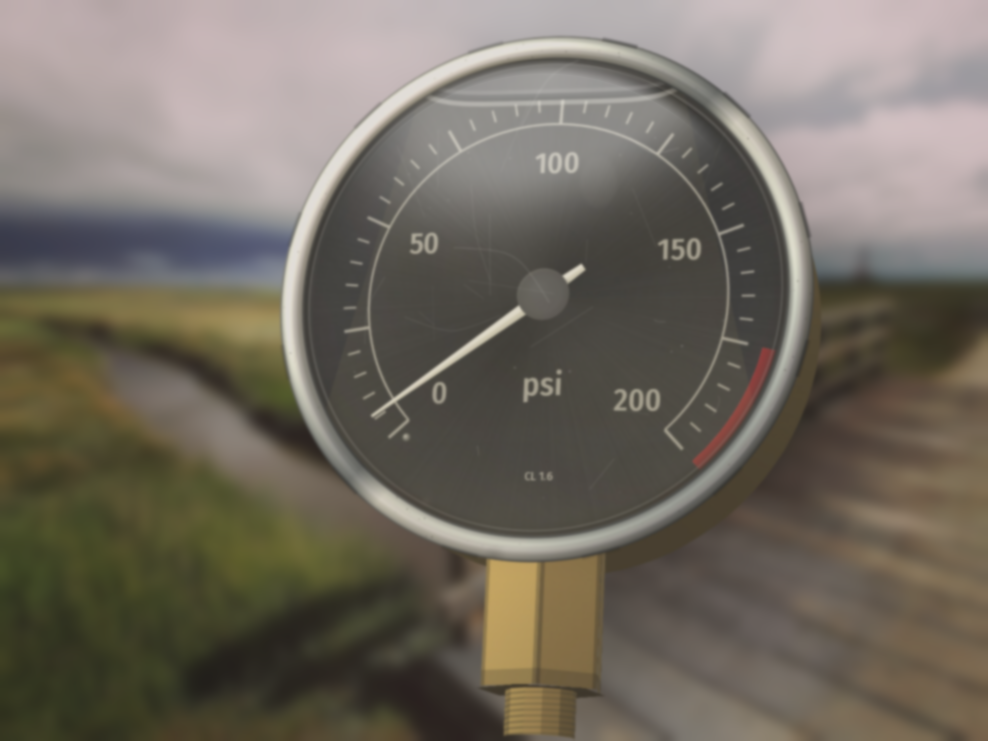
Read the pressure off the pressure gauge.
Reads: 5 psi
